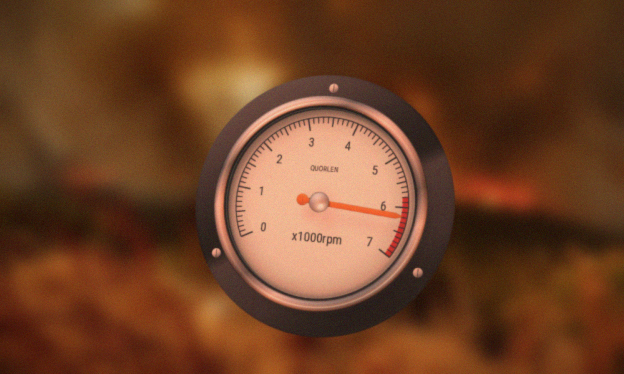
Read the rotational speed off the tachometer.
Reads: 6200 rpm
